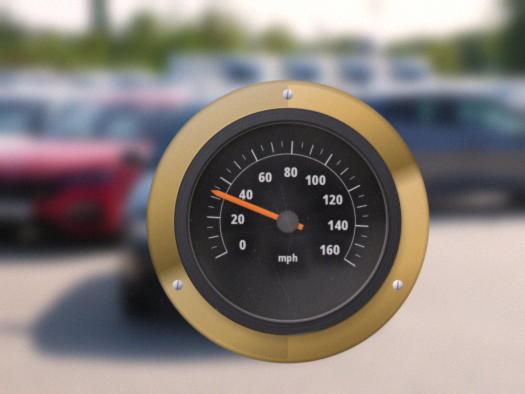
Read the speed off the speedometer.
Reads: 32.5 mph
